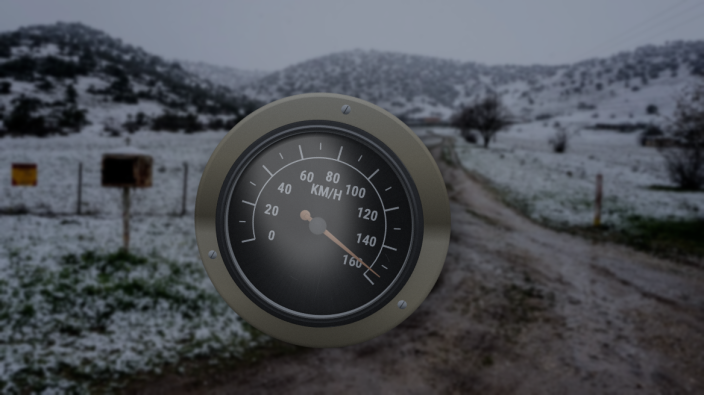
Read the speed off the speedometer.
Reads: 155 km/h
